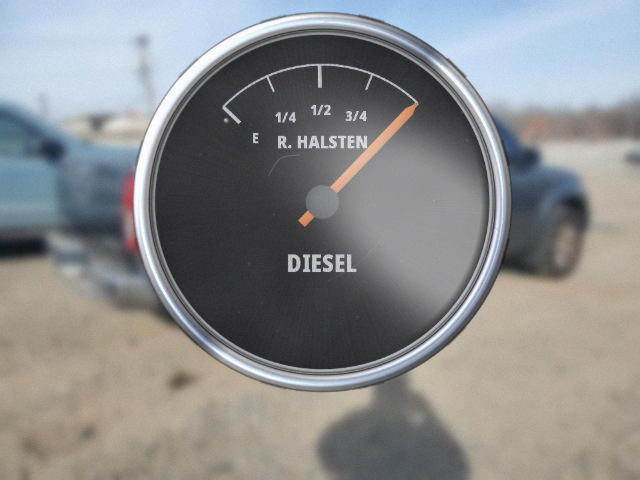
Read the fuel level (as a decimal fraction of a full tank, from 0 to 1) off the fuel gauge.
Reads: 1
